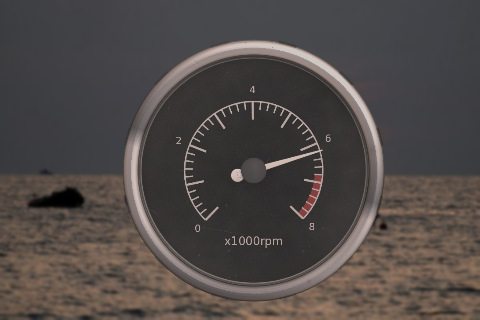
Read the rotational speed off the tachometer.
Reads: 6200 rpm
